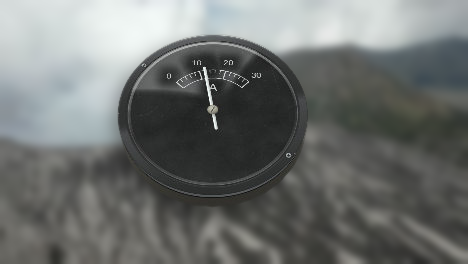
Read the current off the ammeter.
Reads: 12 A
